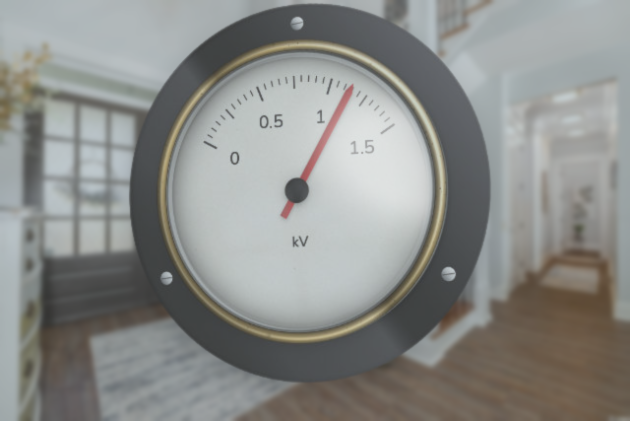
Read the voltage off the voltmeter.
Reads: 1.15 kV
